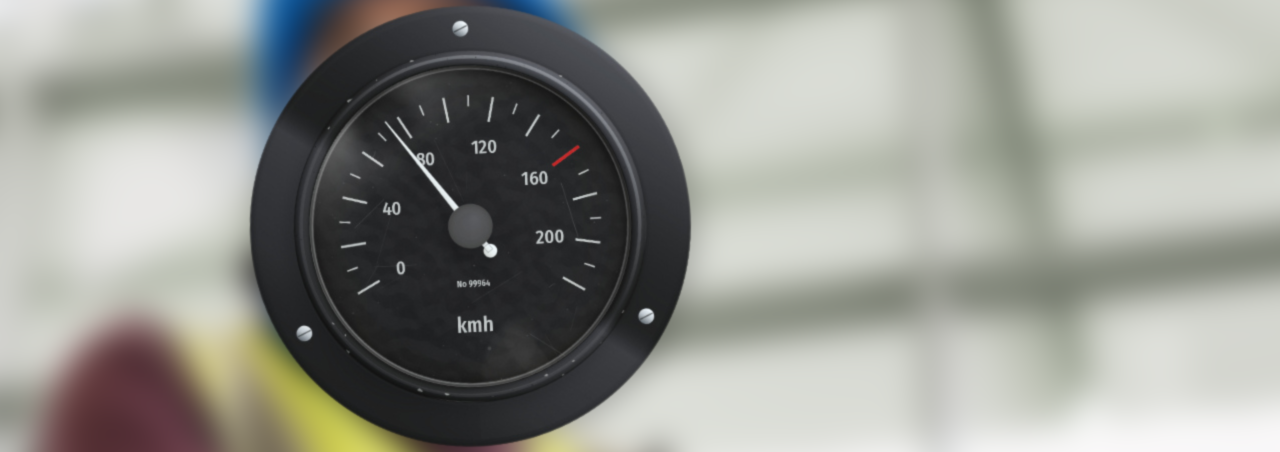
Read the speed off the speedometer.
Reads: 75 km/h
